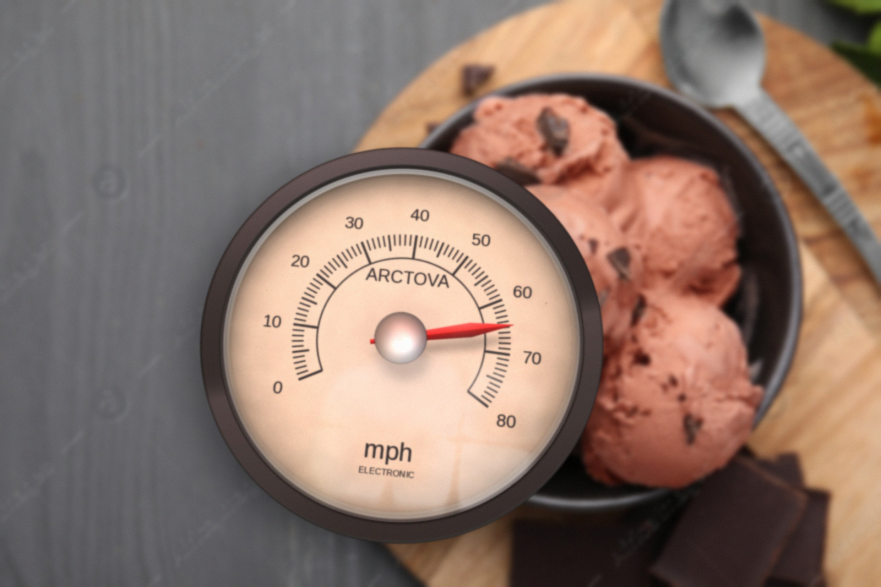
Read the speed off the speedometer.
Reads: 65 mph
